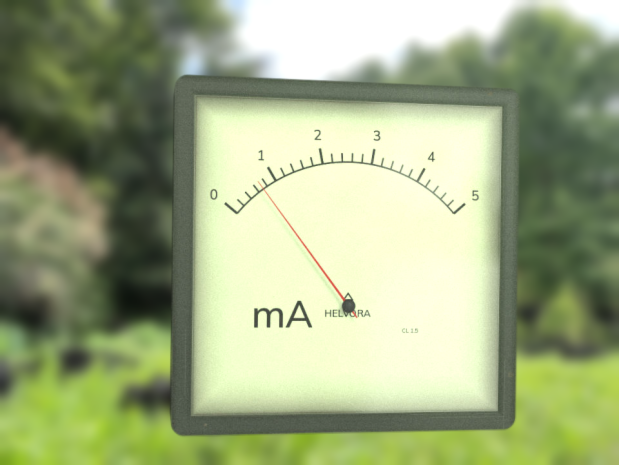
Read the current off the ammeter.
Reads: 0.7 mA
